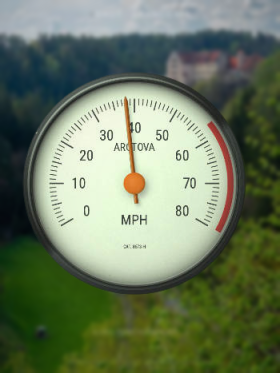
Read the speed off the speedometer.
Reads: 38 mph
